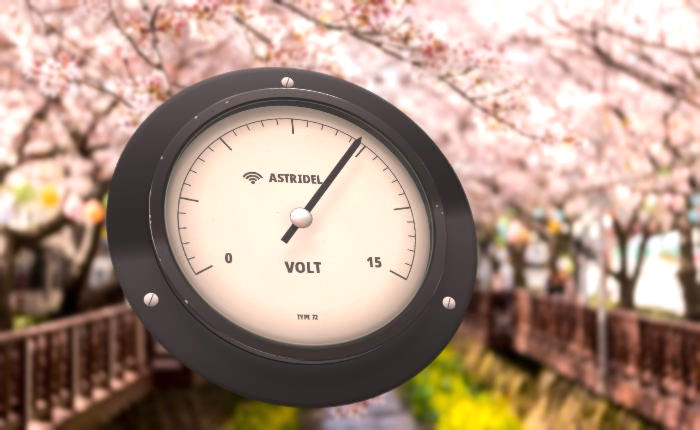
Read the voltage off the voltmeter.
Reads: 9.75 V
